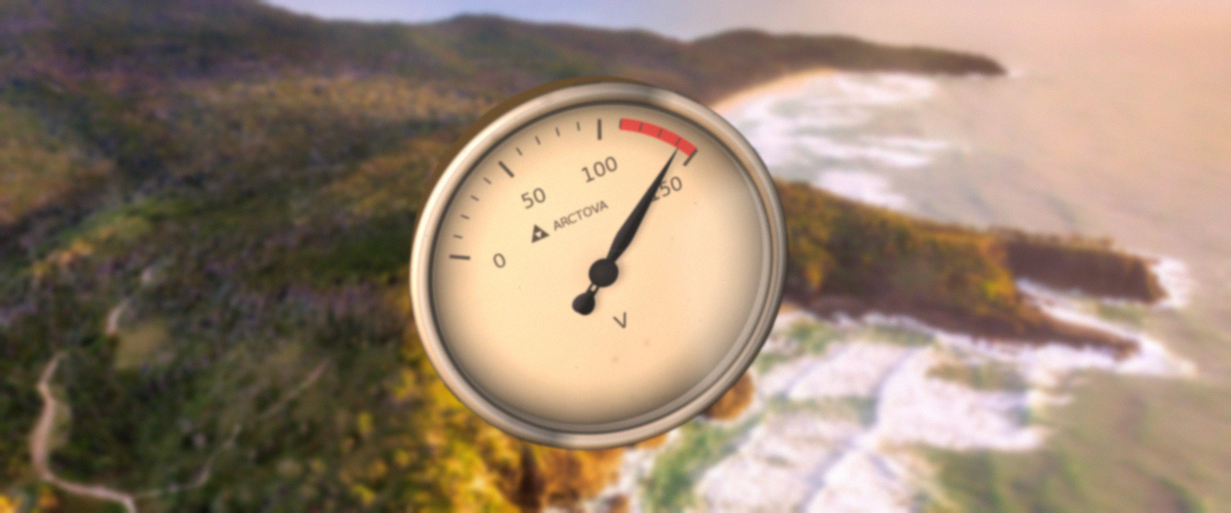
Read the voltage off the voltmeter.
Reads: 140 V
